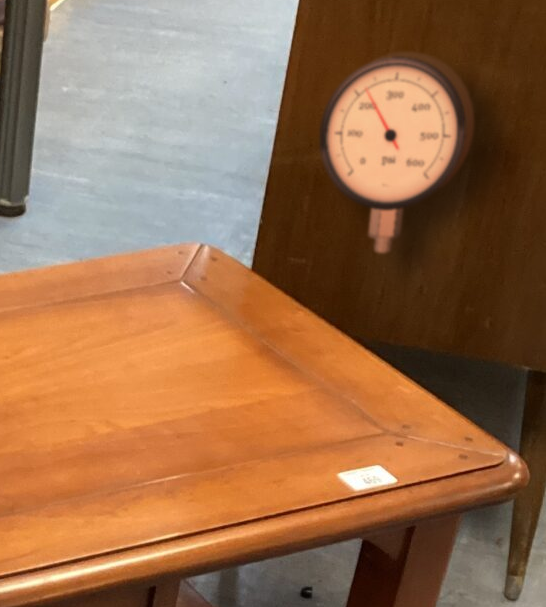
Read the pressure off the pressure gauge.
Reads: 225 psi
